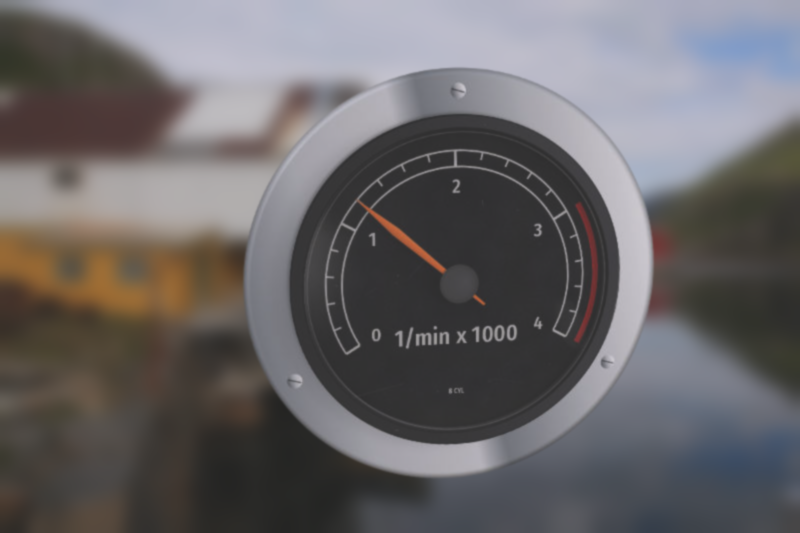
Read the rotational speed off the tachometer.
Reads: 1200 rpm
